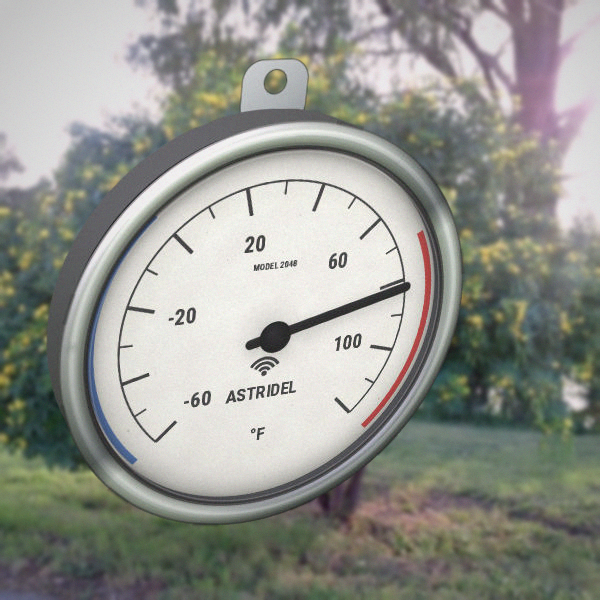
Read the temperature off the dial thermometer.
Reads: 80 °F
